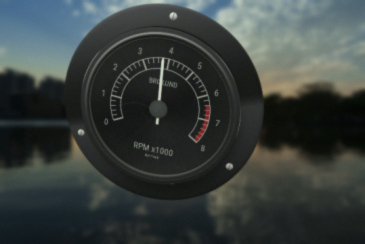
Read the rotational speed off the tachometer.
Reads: 3800 rpm
